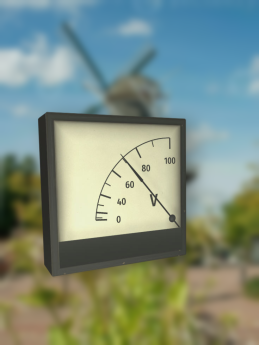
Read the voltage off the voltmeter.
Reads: 70 V
